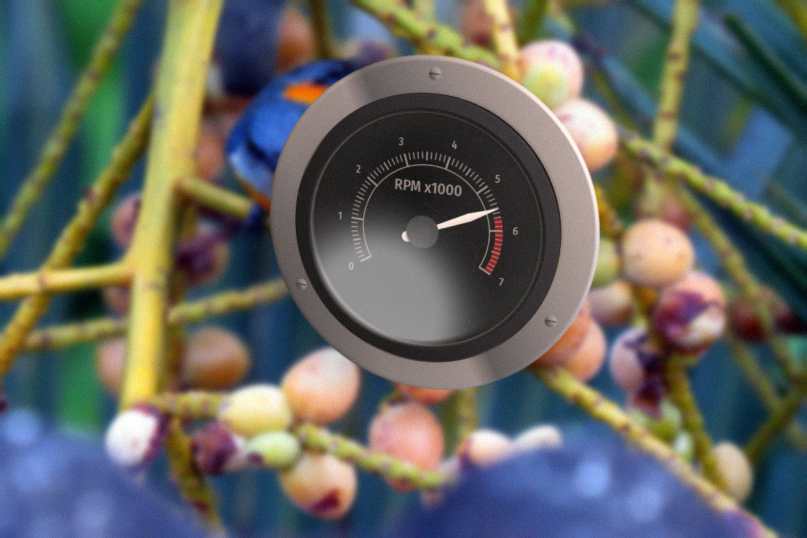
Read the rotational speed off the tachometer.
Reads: 5500 rpm
